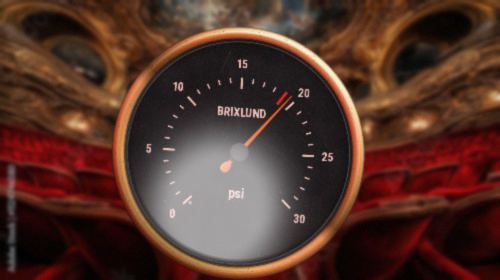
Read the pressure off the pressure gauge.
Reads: 19.5 psi
